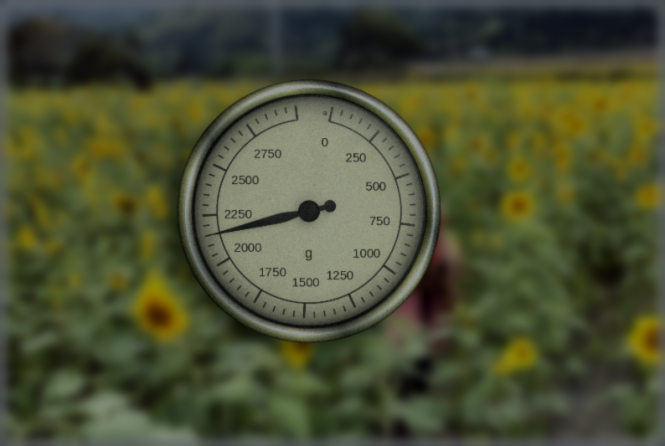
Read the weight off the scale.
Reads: 2150 g
